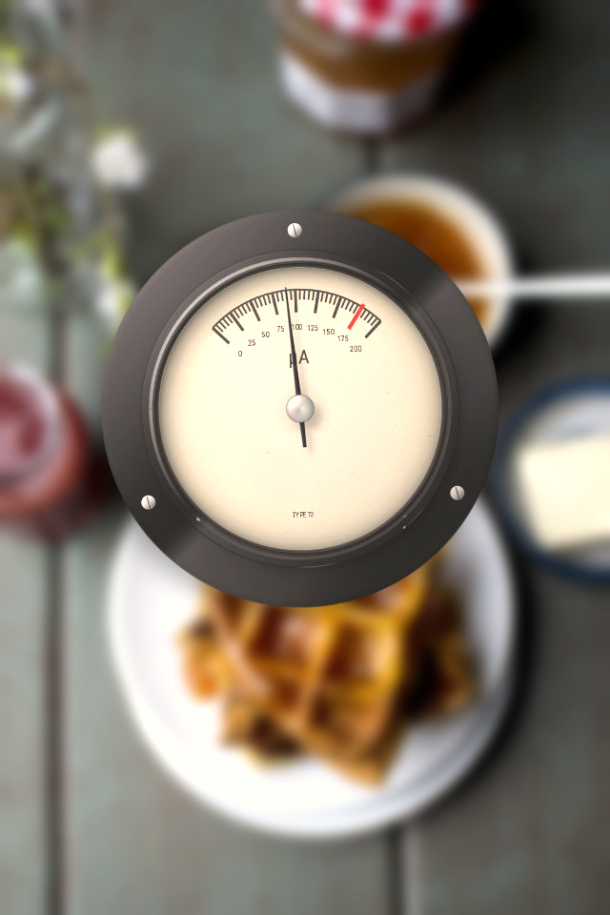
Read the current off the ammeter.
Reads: 90 µA
